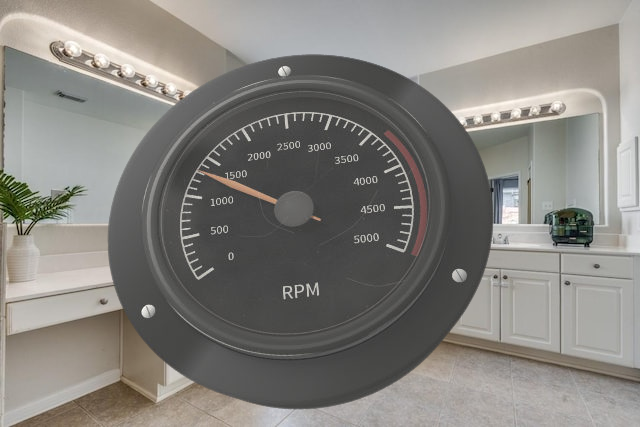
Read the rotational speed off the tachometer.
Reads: 1300 rpm
